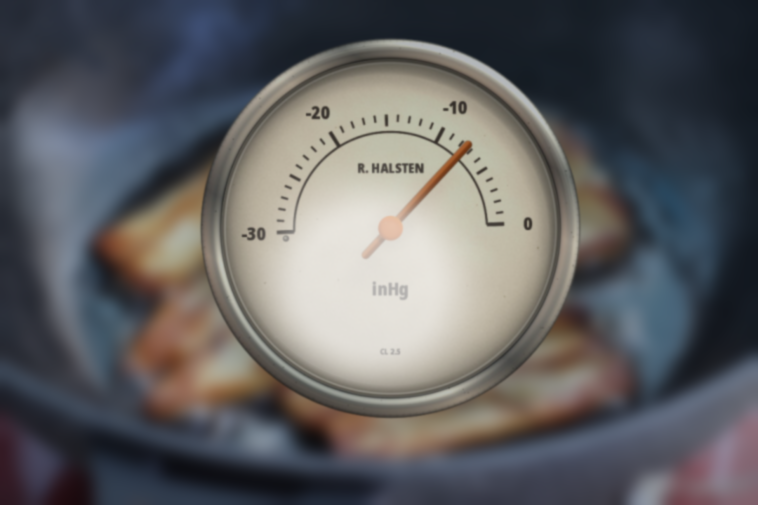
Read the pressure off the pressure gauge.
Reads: -7.5 inHg
